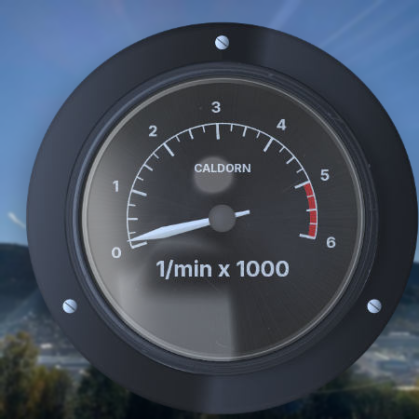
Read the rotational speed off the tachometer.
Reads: 125 rpm
